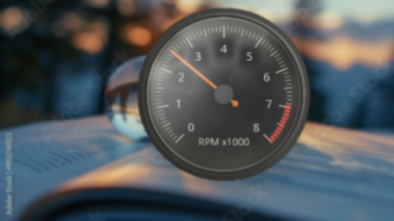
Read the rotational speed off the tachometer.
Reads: 2500 rpm
